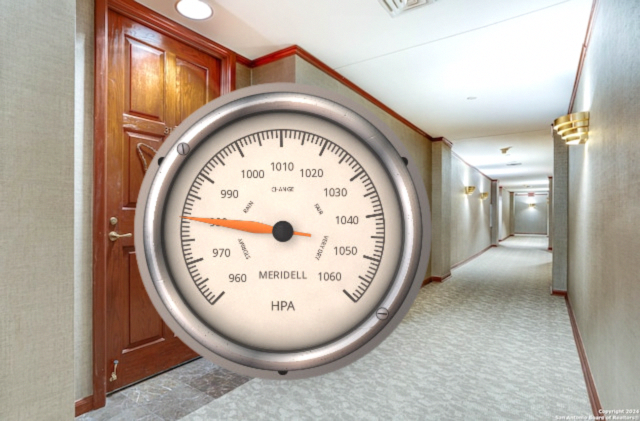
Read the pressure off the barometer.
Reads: 980 hPa
